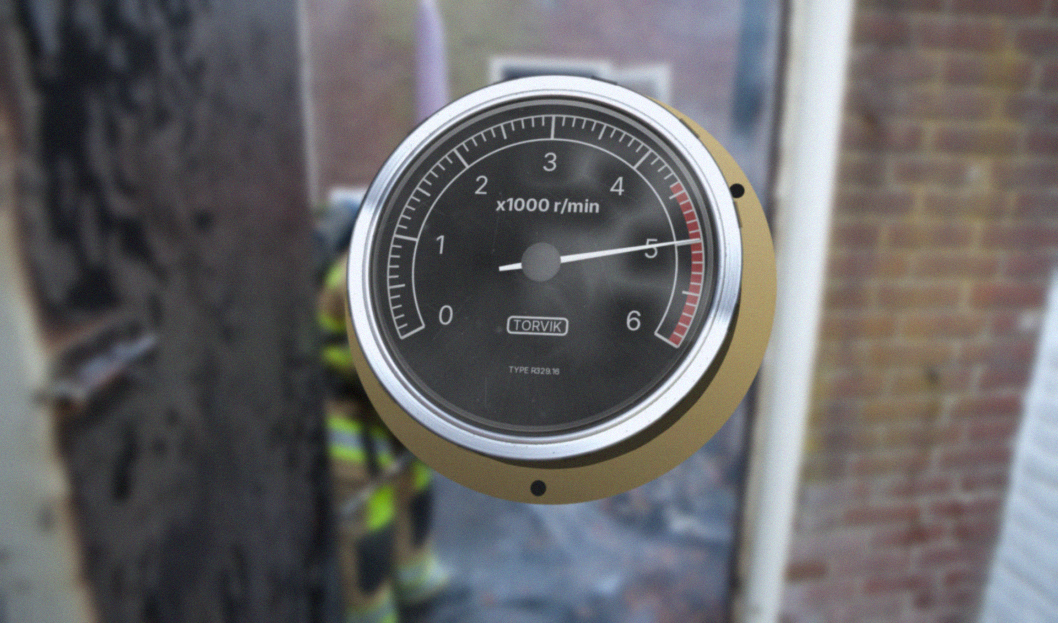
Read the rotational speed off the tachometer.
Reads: 5000 rpm
